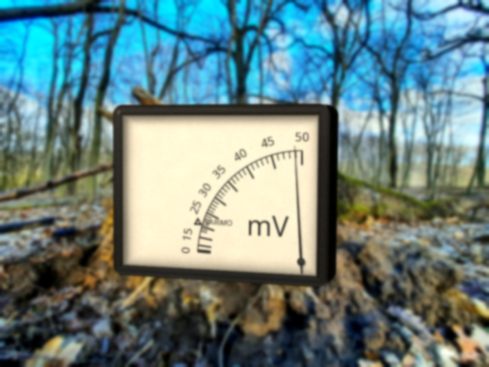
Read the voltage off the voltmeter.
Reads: 49 mV
